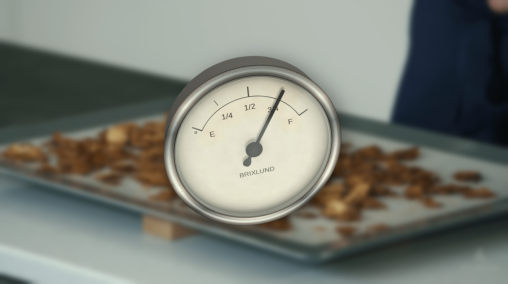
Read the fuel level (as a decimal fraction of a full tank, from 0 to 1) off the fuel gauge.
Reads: 0.75
